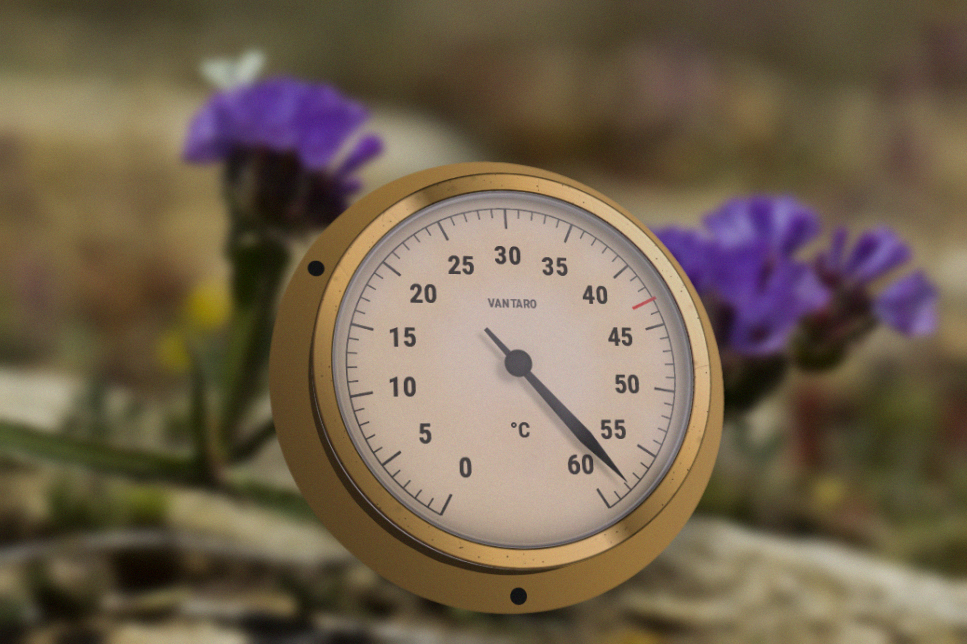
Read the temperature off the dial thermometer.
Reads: 58 °C
